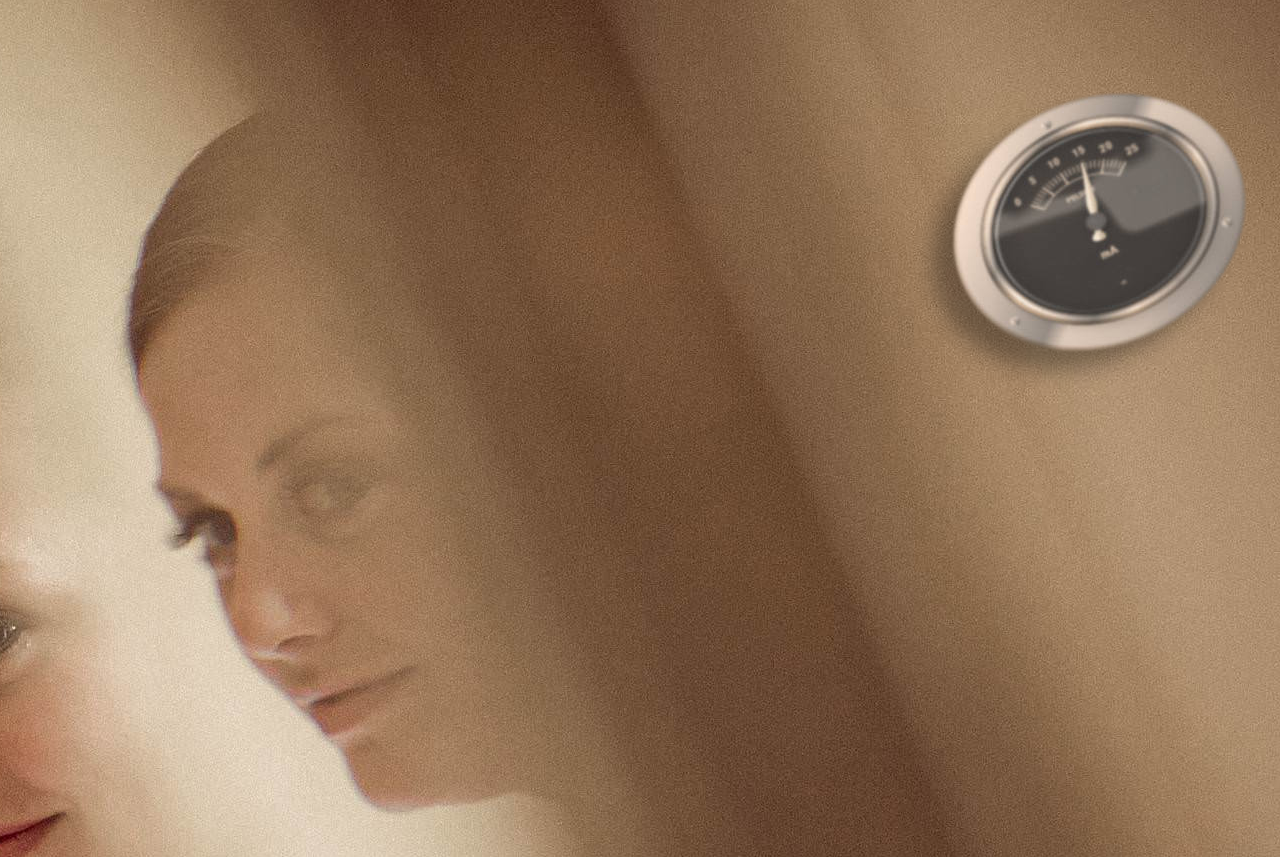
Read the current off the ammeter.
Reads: 15 mA
